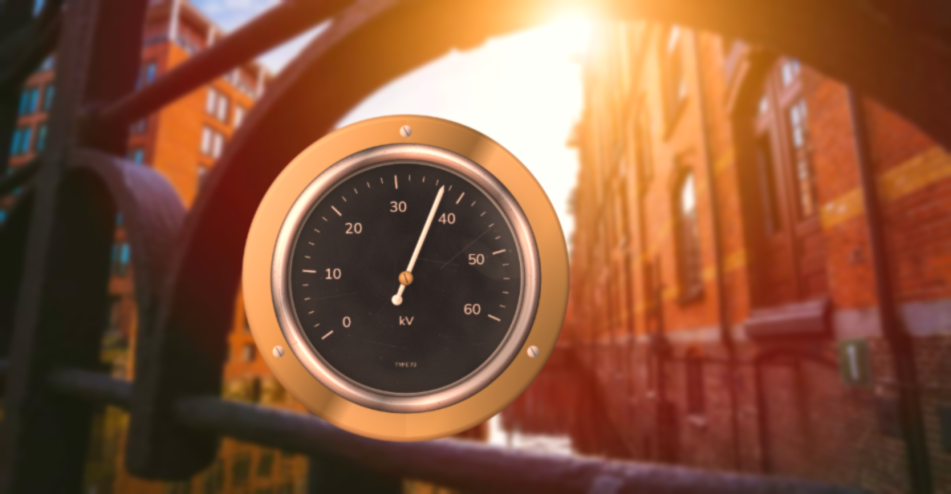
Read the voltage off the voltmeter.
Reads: 37 kV
